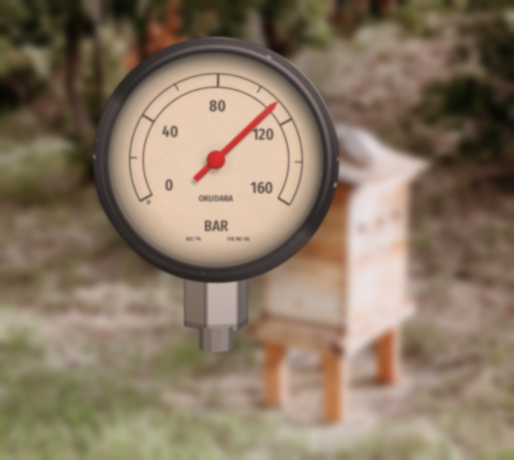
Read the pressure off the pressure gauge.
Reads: 110 bar
